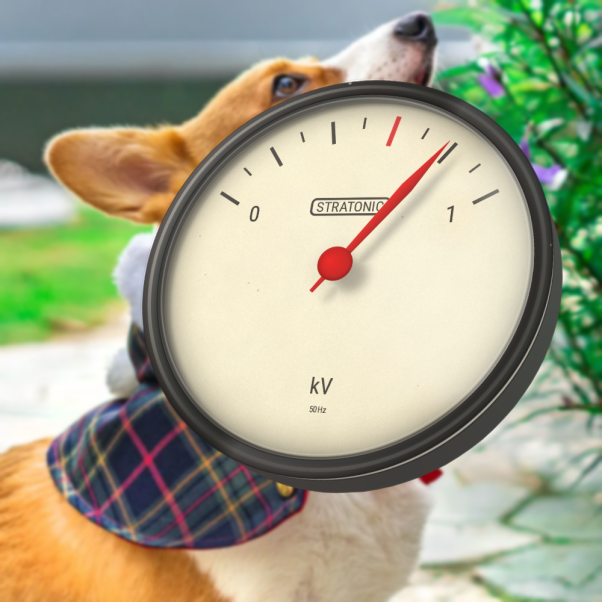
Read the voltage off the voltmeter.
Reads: 0.8 kV
